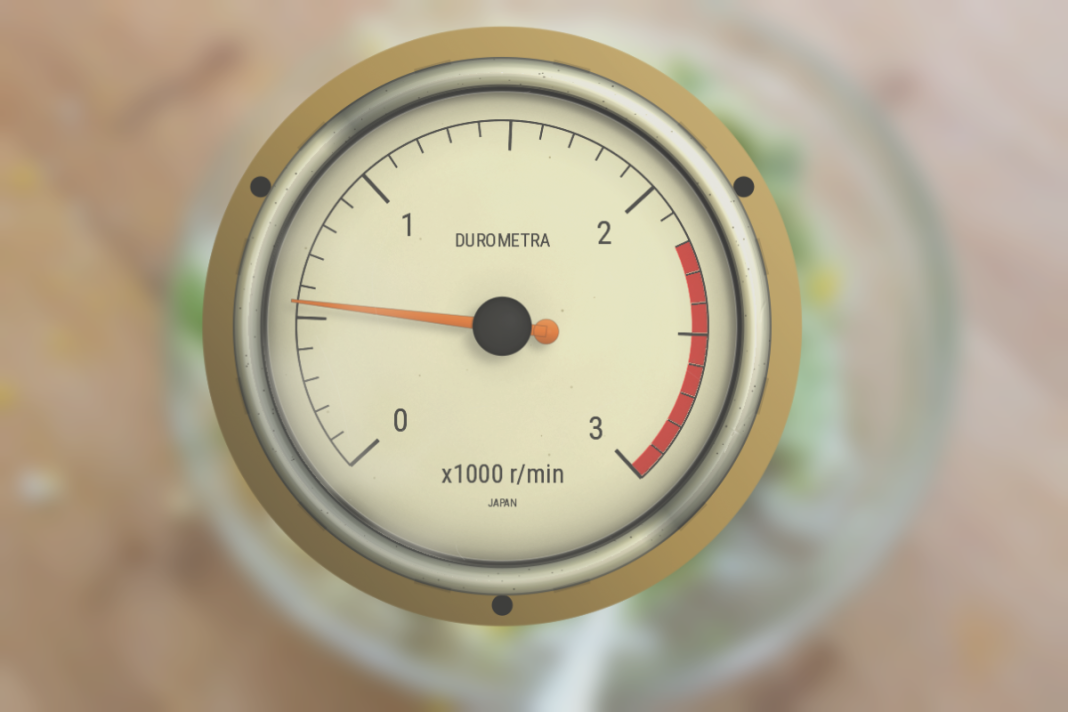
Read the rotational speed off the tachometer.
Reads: 550 rpm
